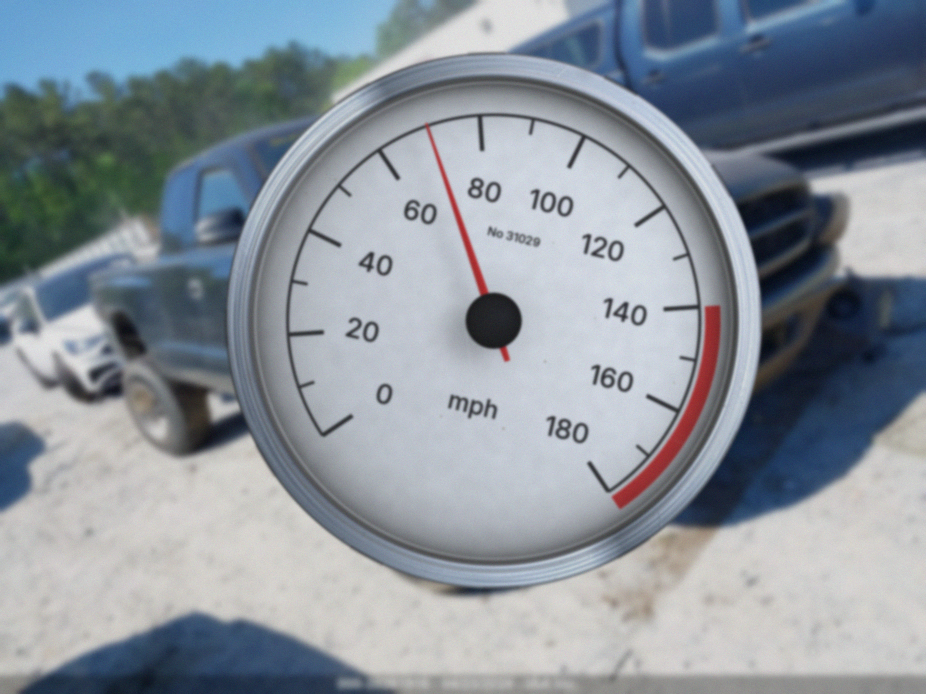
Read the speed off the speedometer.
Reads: 70 mph
